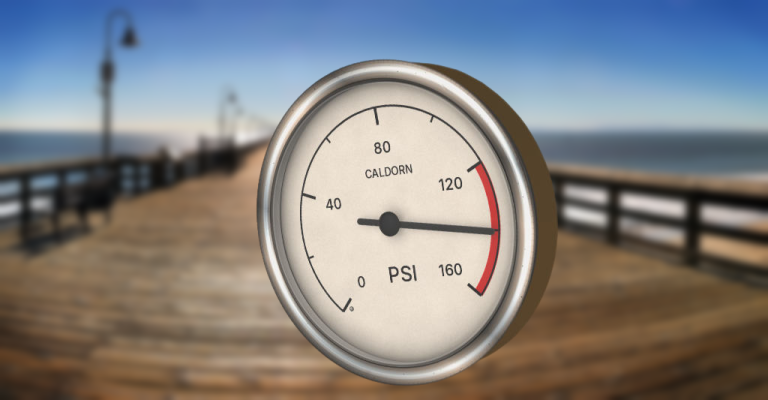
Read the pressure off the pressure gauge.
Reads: 140 psi
